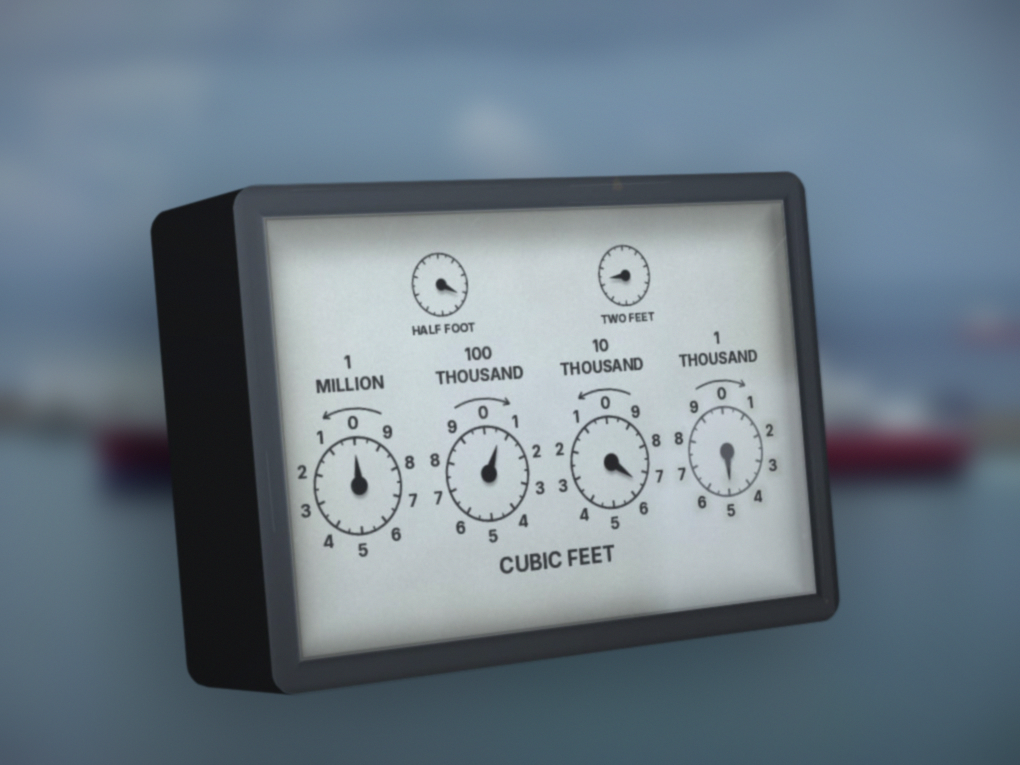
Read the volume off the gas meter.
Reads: 6500 ft³
